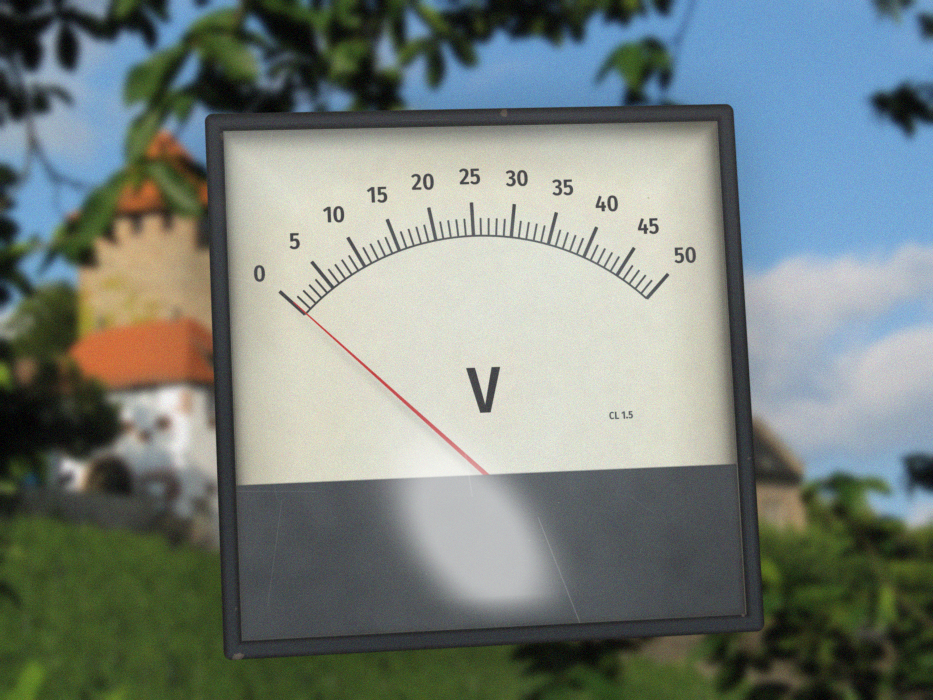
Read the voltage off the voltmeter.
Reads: 0 V
